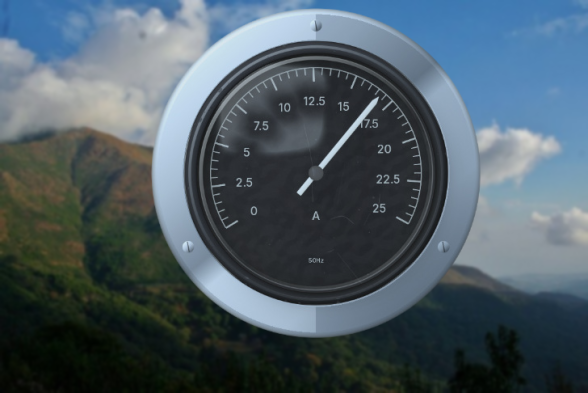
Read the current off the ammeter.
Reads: 16.75 A
